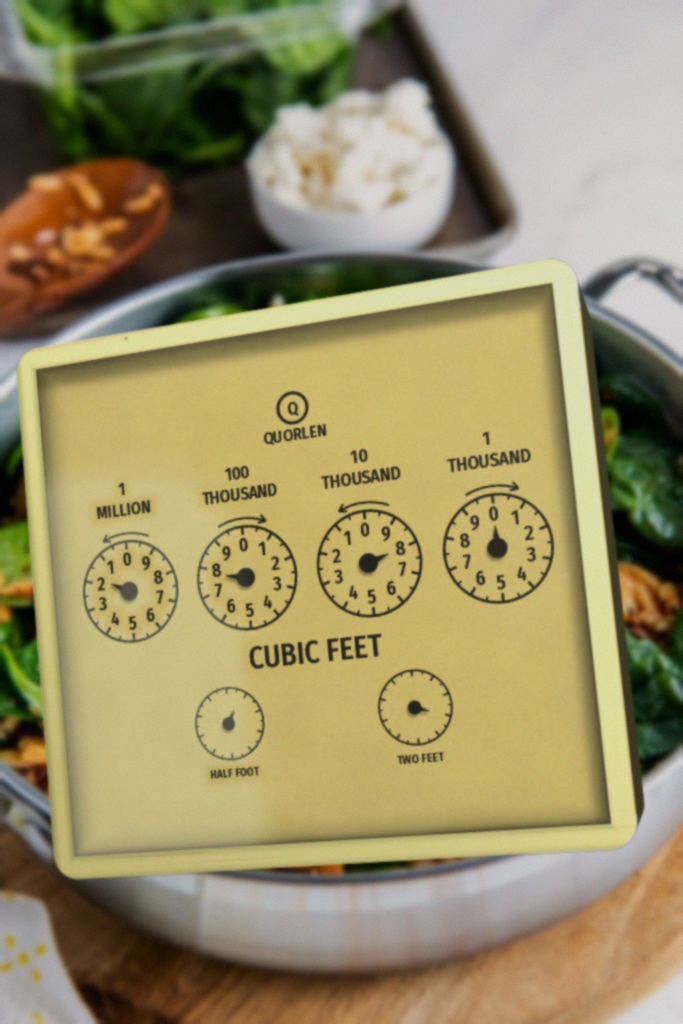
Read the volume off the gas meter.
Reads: 178000 ft³
